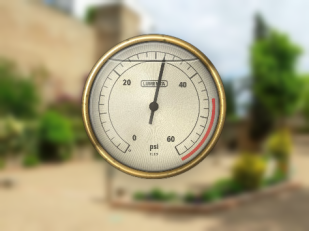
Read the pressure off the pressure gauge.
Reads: 32 psi
